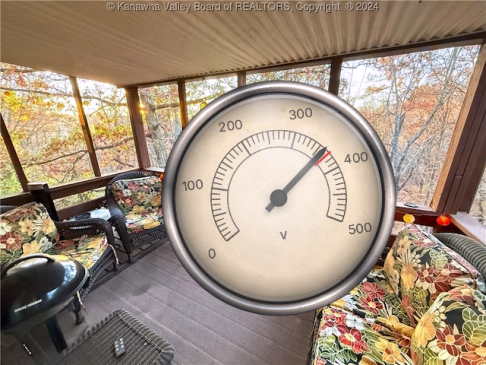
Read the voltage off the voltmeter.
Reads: 360 V
